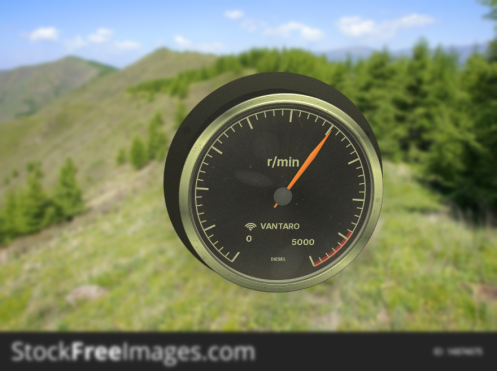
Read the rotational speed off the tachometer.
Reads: 3000 rpm
